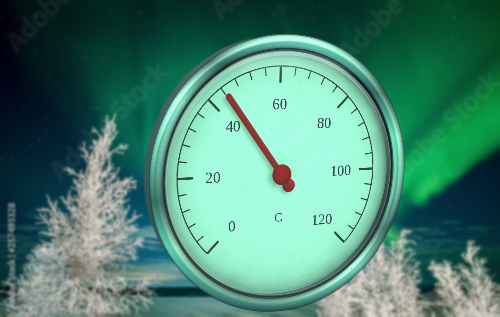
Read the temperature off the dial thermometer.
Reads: 44 °C
